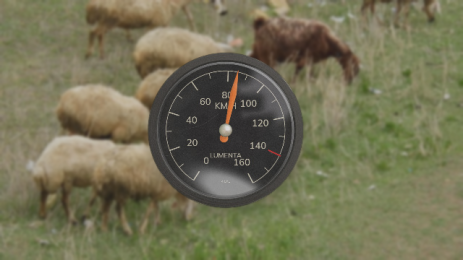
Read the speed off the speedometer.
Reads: 85 km/h
